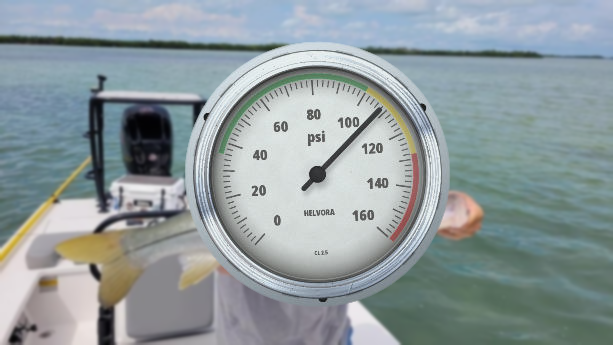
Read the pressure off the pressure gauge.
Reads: 108 psi
